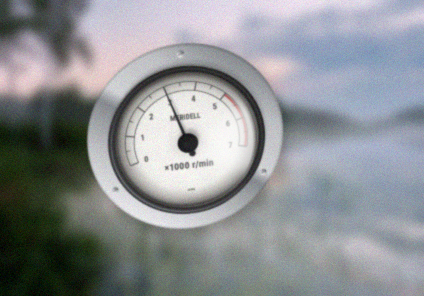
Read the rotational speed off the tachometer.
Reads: 3000 rpm
